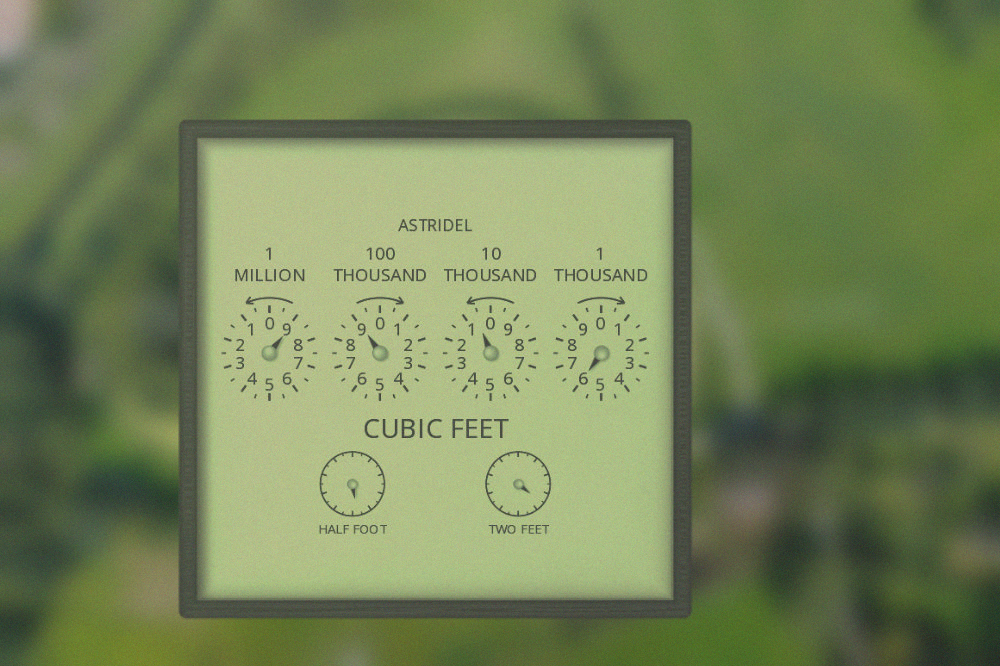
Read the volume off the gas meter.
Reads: 890600 ft³
